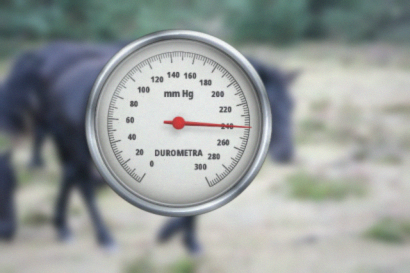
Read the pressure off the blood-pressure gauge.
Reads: 240 mmHg
